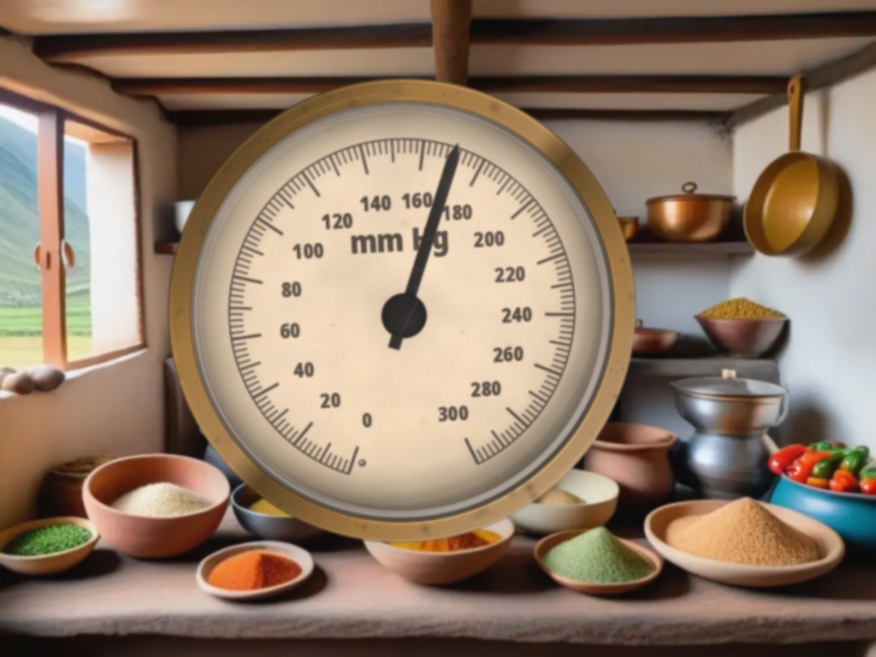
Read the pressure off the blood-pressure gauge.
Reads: 170 mmHg
